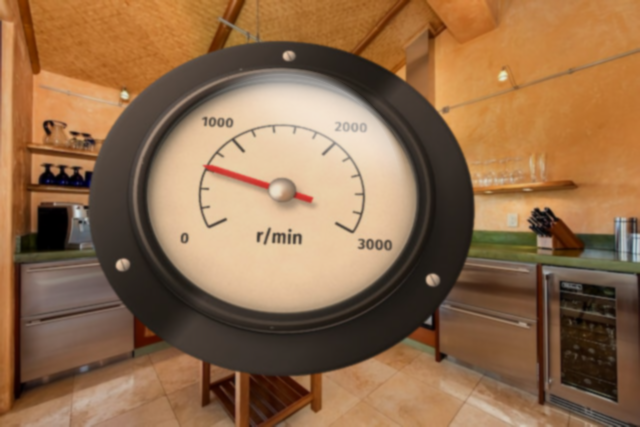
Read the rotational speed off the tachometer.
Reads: 600 rpm
